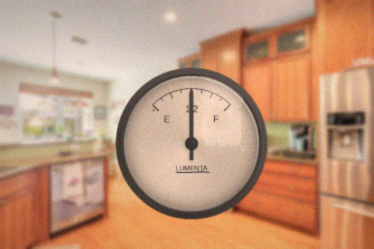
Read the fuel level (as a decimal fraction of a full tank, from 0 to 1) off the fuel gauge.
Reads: 0.5
